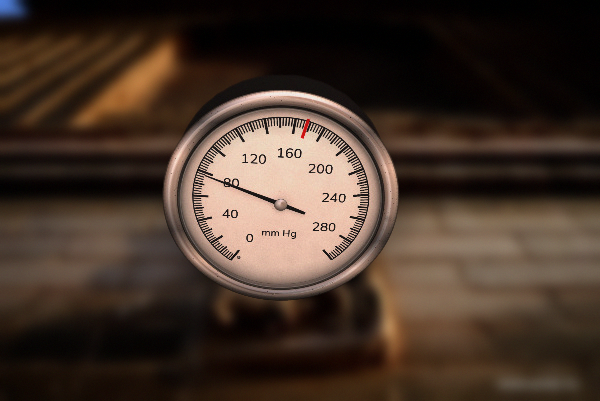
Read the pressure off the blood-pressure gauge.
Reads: 80 mmHg
